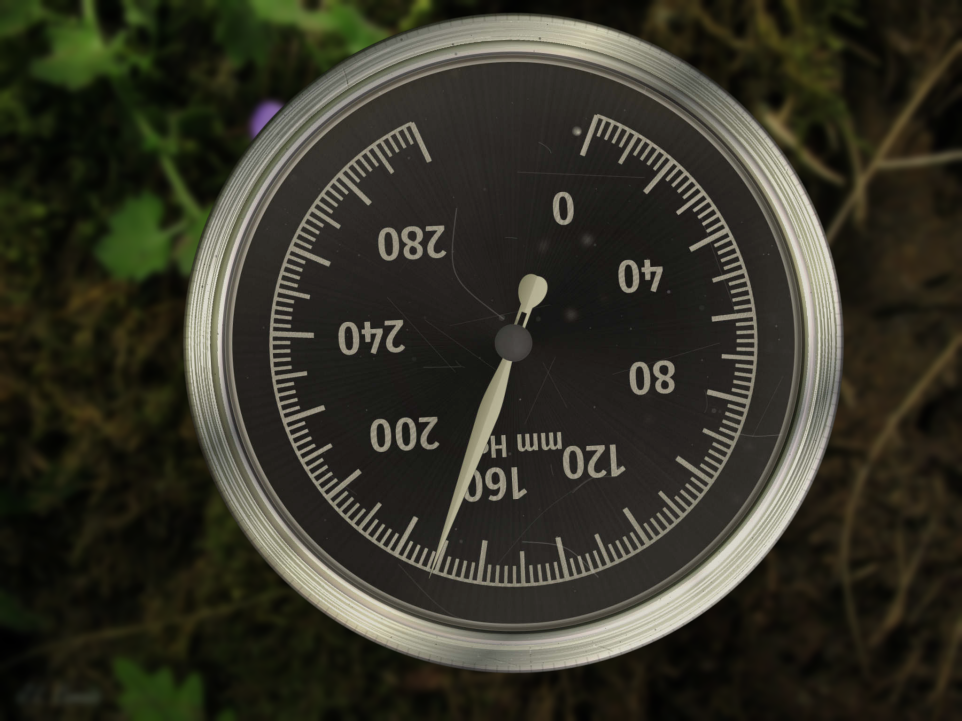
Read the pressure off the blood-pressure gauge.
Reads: 171 mmHg
